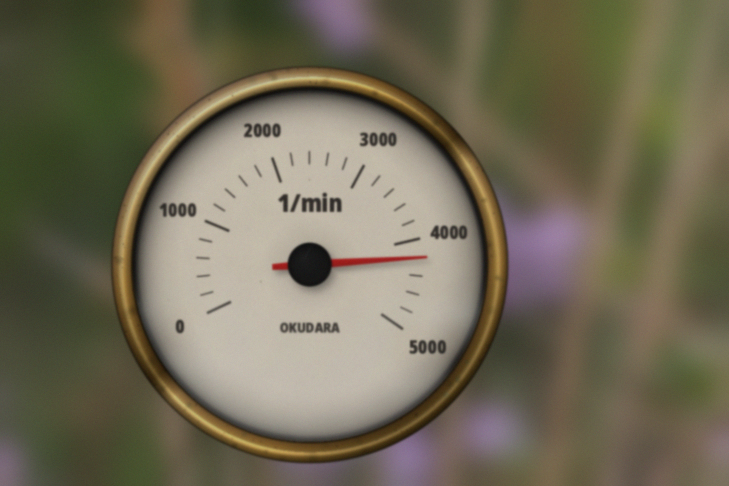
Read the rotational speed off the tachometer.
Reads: 4200 rpm
